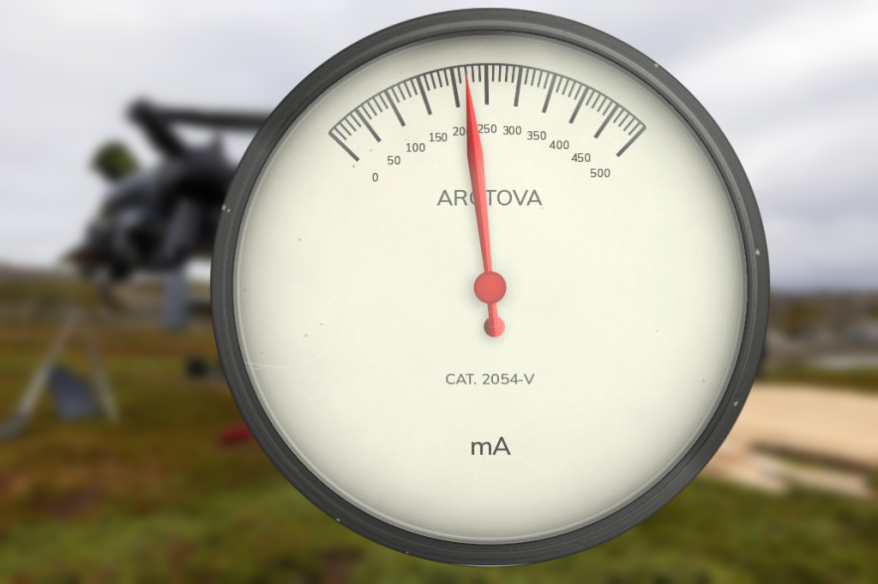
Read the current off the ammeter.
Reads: 220 mA
